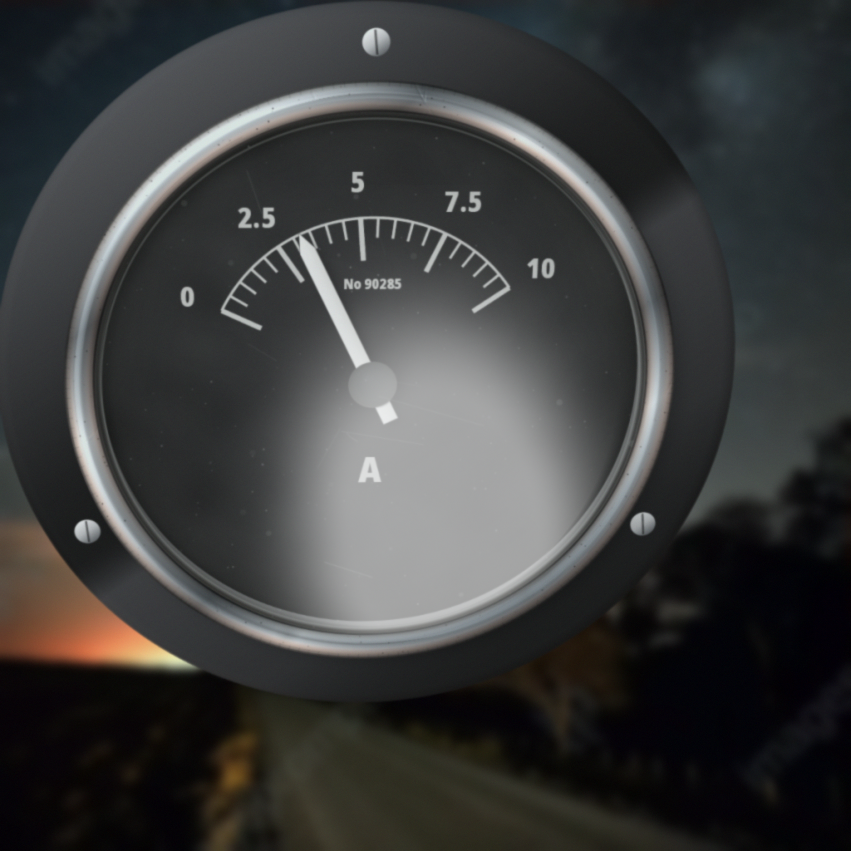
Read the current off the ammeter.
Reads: 3.25 A
